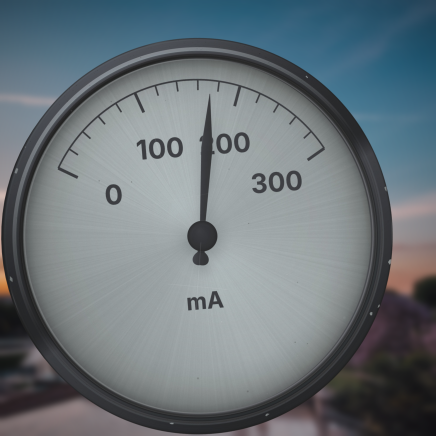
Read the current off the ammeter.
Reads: 170 mA
